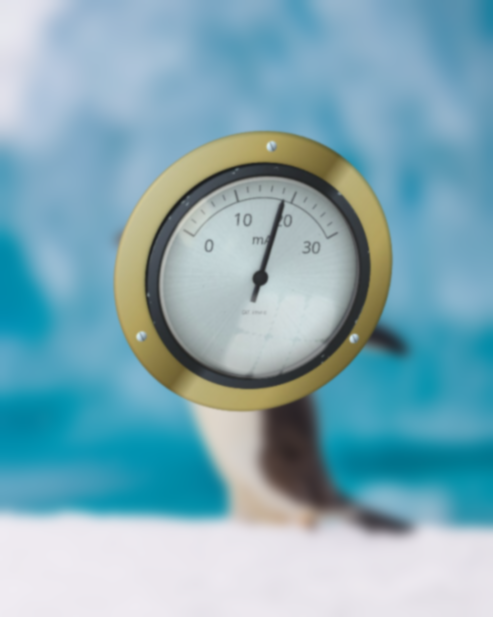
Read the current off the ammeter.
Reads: 18 mA
